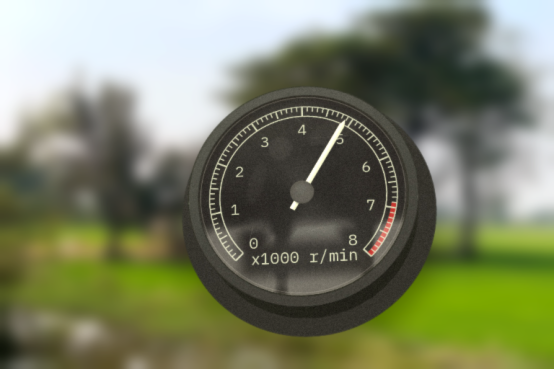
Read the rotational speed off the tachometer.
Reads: 4900 rpm
